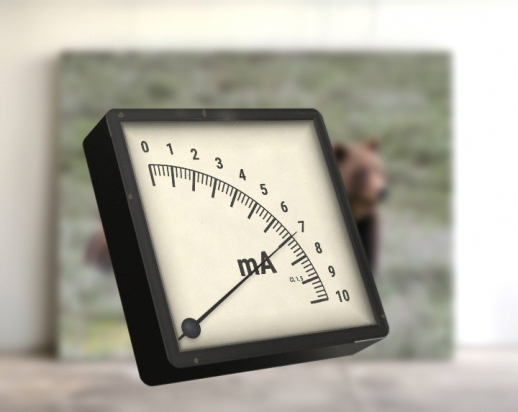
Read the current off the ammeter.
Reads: 7 mA
